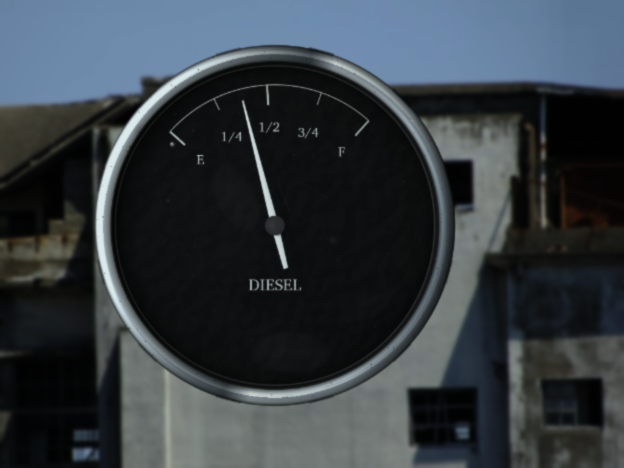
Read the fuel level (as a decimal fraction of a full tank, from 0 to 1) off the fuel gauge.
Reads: 0.375
